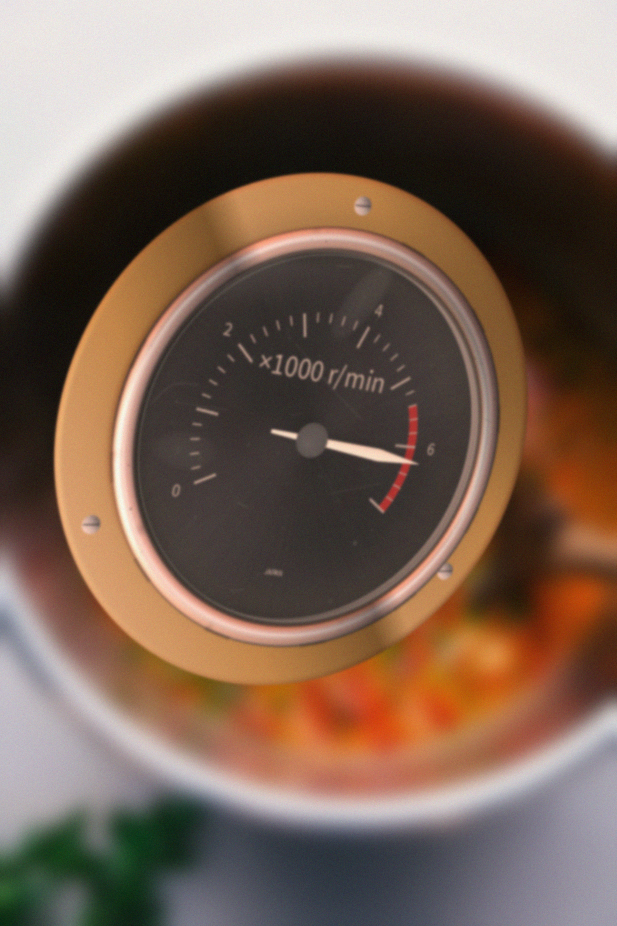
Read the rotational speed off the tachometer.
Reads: 6200 rpm
